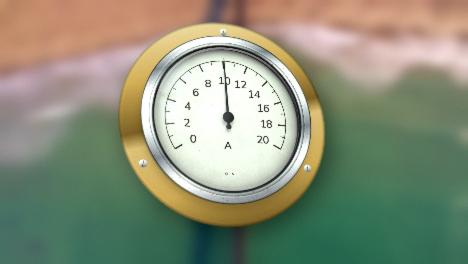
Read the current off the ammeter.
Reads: 10 A
